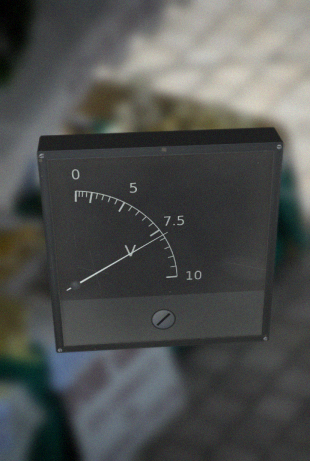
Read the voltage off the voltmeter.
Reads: 7.75 V
